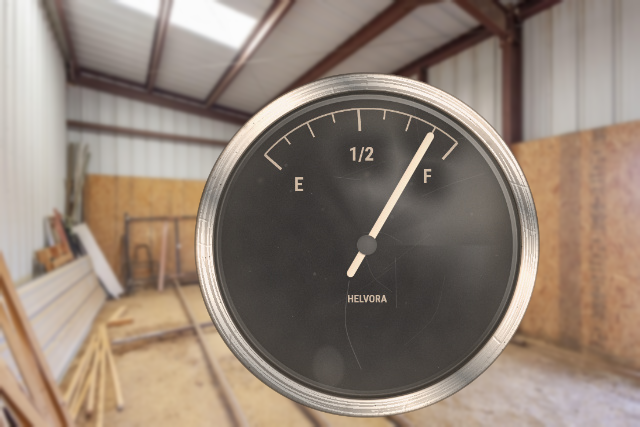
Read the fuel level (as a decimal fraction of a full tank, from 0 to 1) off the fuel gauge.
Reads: 0.875
